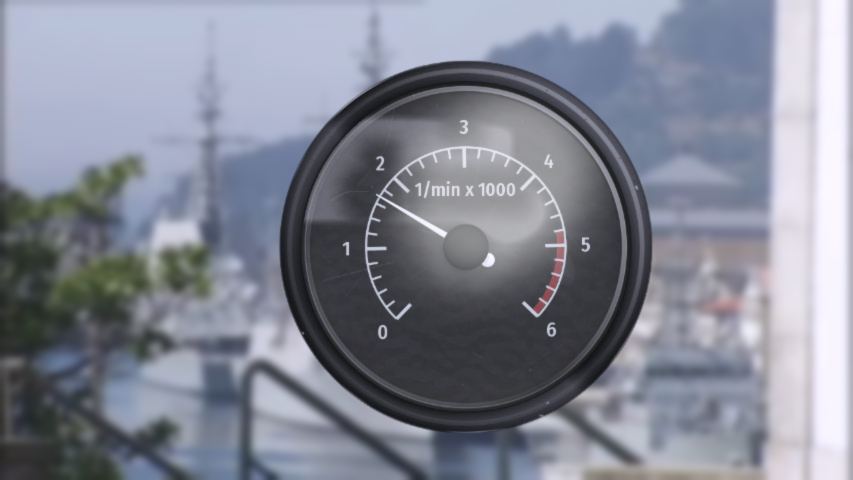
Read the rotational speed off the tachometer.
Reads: 1700 rpm
